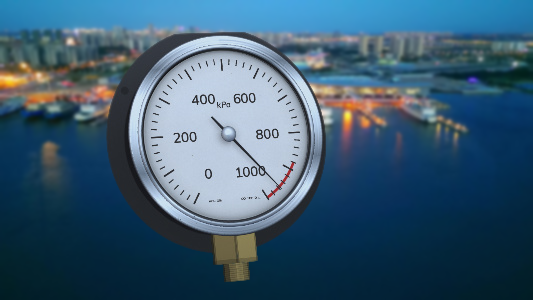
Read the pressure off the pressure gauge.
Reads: 960 kPa
